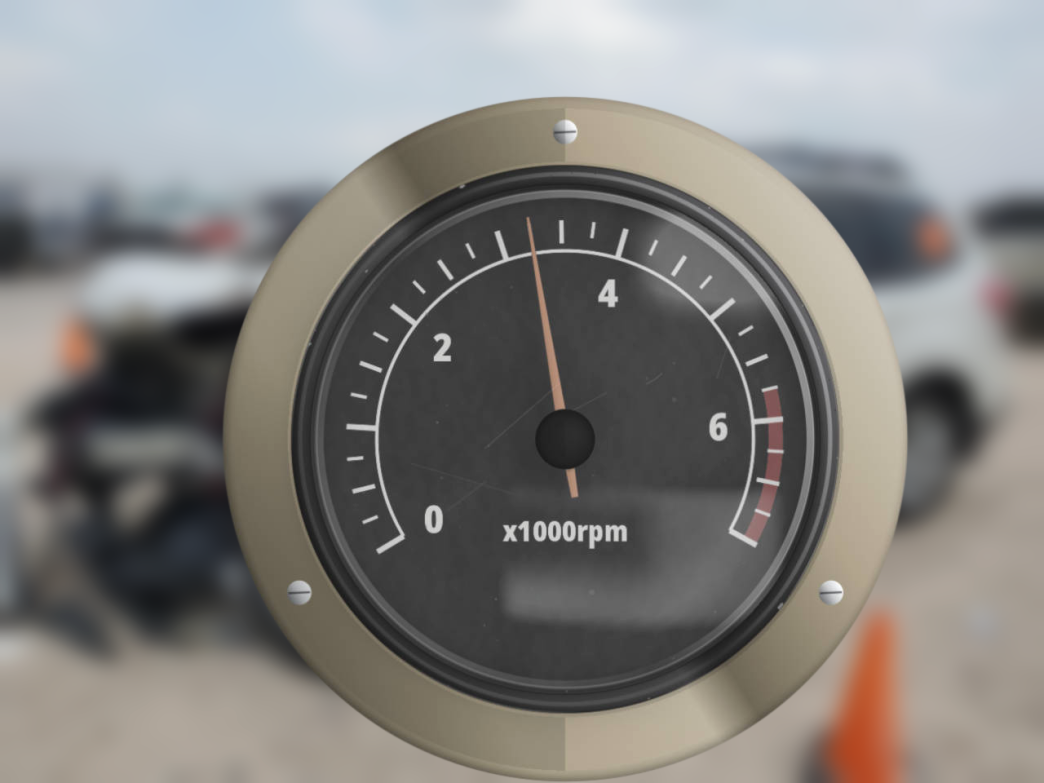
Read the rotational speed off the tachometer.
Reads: 3250 rpm
